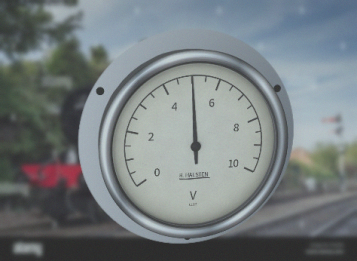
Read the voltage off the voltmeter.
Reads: 5 V
